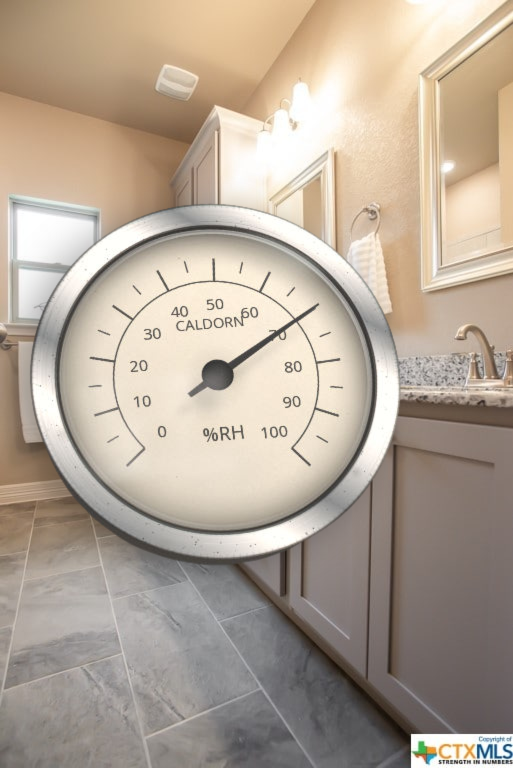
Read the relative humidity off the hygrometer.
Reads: 70 %
